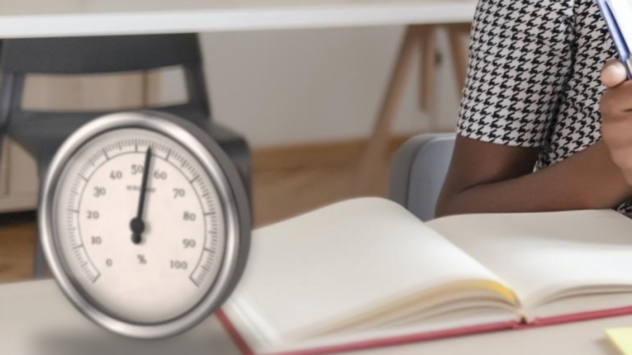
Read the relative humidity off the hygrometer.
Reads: 55 %
